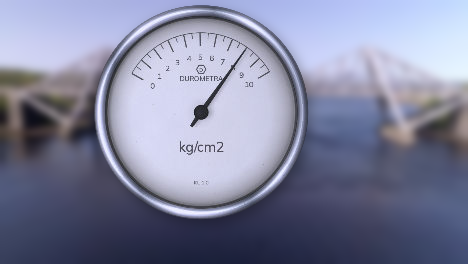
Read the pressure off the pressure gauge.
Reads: 8 kg/cm²
